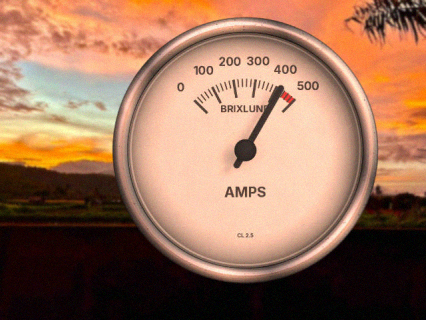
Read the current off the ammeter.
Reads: 420 A
